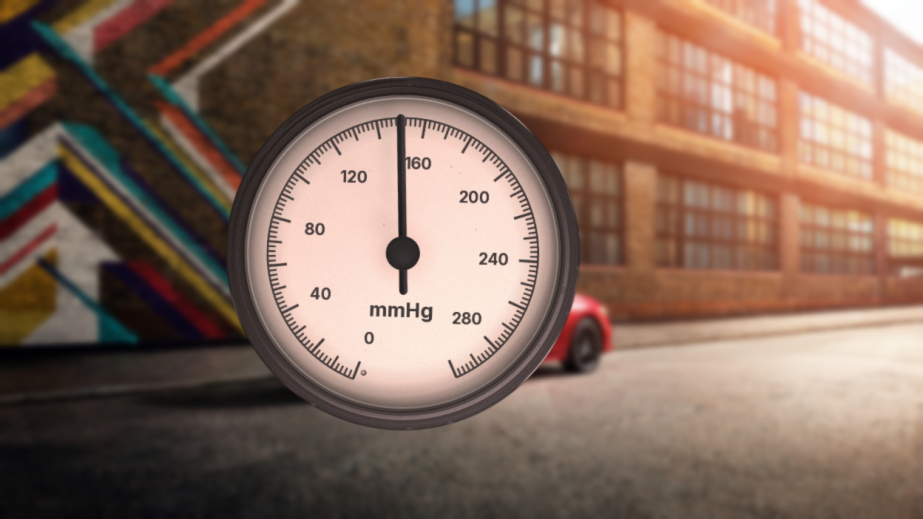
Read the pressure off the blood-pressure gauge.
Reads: 150 mmHg
